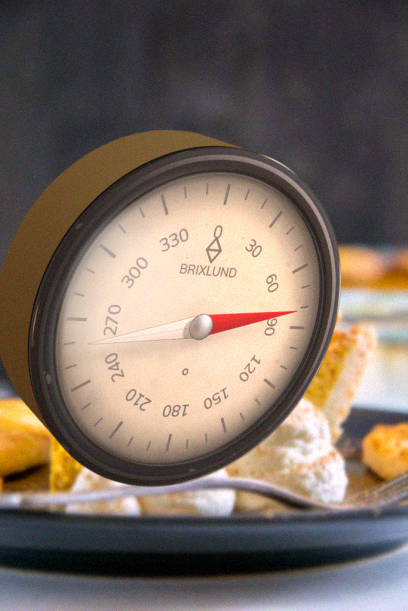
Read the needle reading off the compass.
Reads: 80 °
